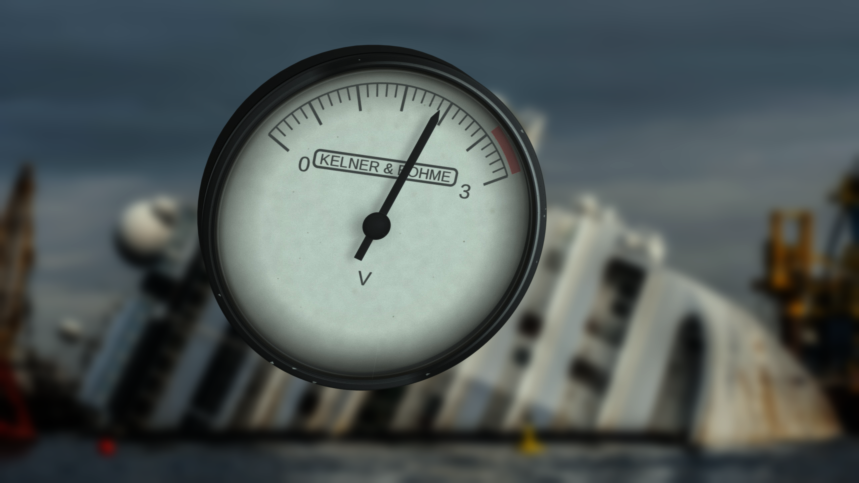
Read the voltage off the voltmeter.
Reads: 1.9 V
